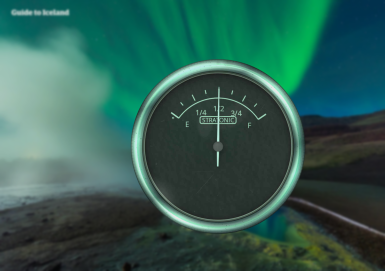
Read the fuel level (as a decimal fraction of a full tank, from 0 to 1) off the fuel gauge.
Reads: 0.5
